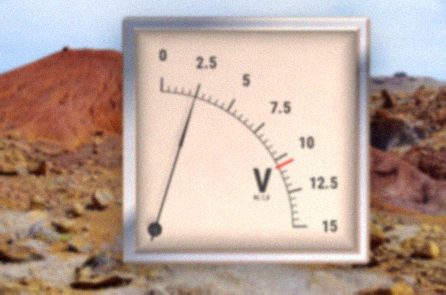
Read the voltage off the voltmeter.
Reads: 2.5 V
